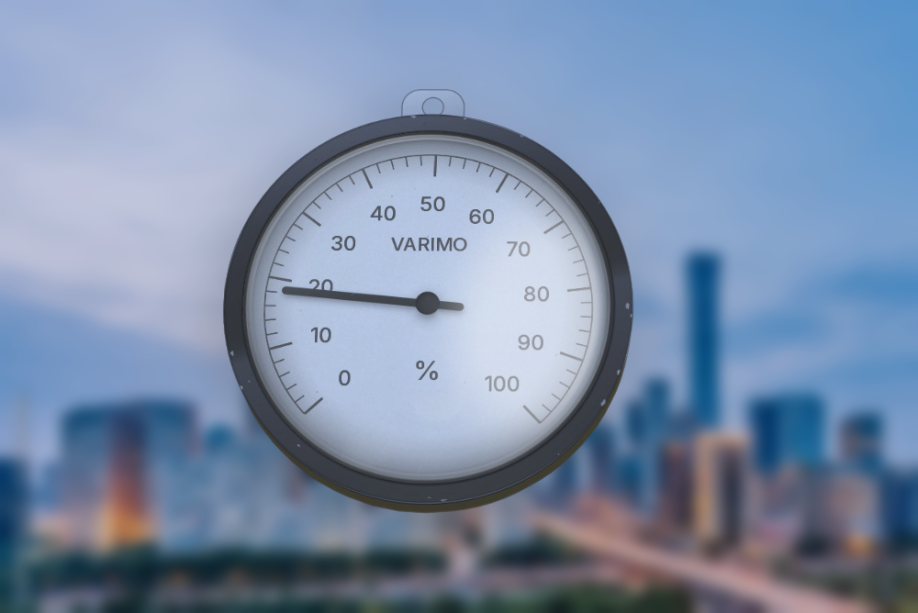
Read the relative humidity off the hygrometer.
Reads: 18 %
